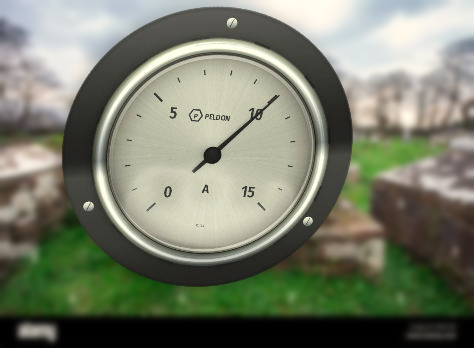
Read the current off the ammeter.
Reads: 10 A
